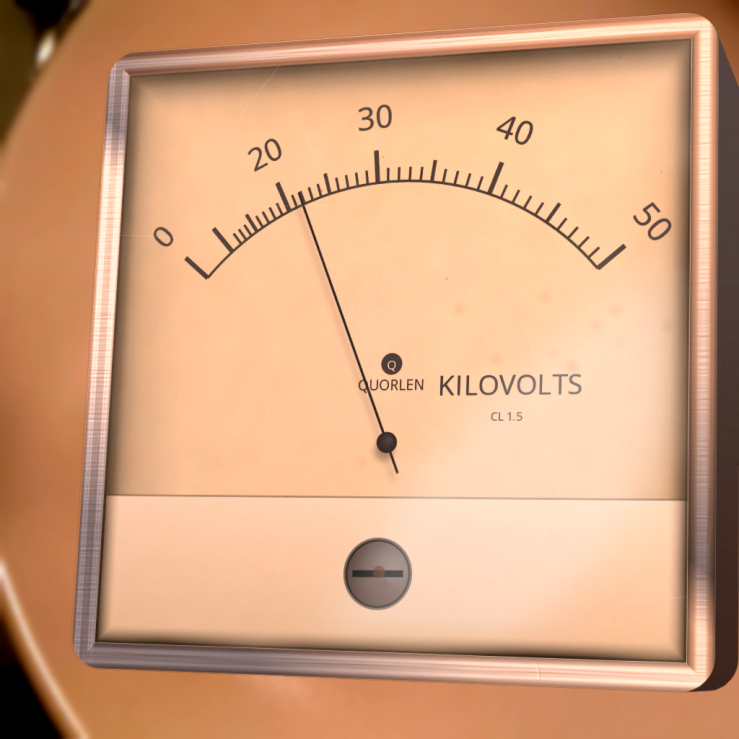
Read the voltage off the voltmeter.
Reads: 22 kV
